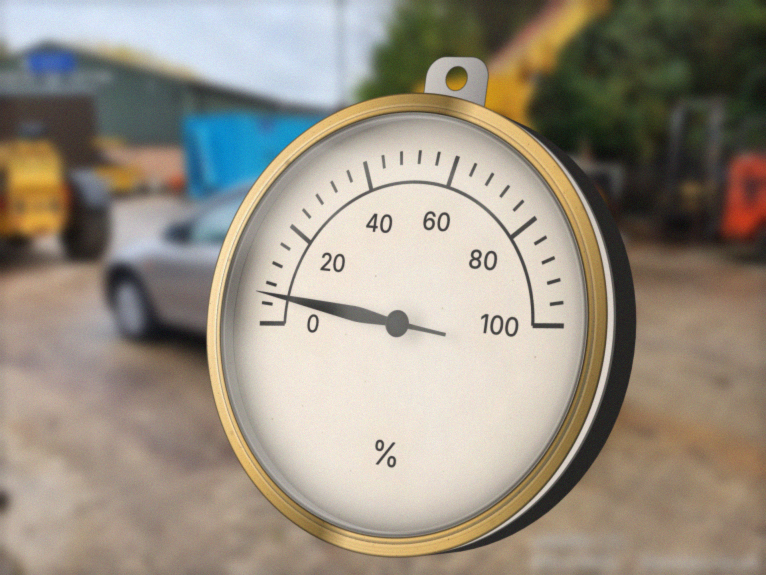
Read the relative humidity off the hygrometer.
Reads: 6 %
